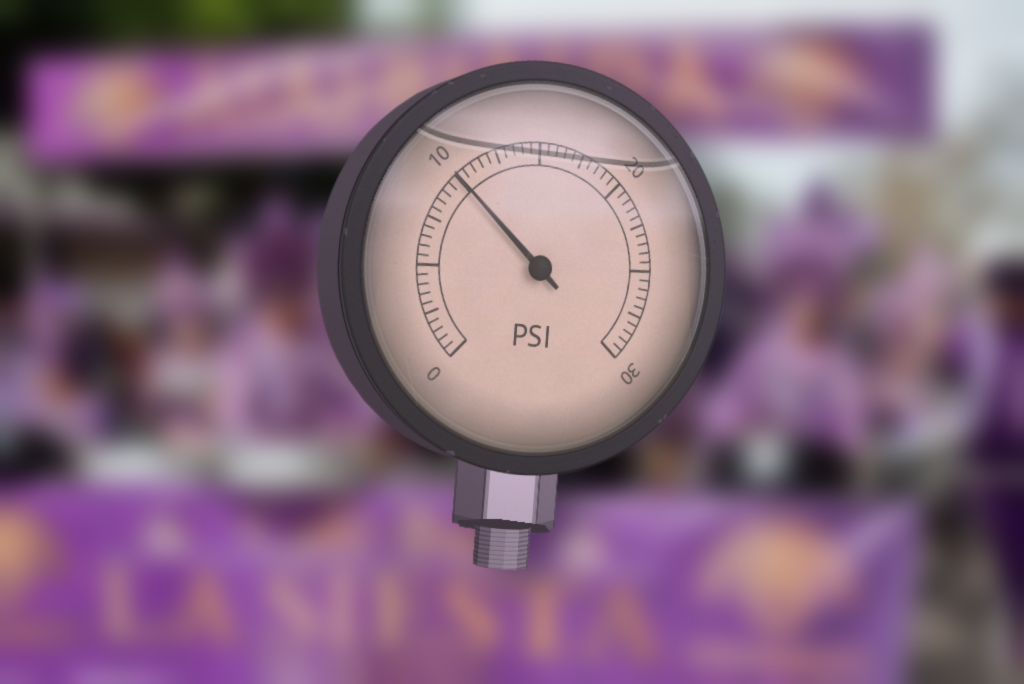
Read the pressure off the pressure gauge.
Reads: 10 psi
